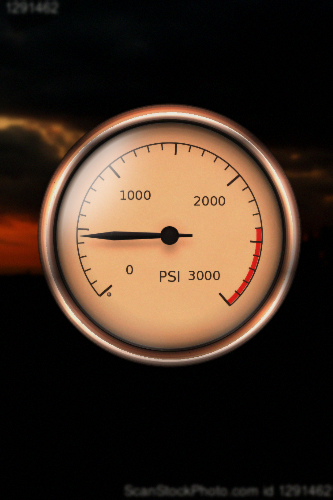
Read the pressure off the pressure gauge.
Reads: 450 psi
